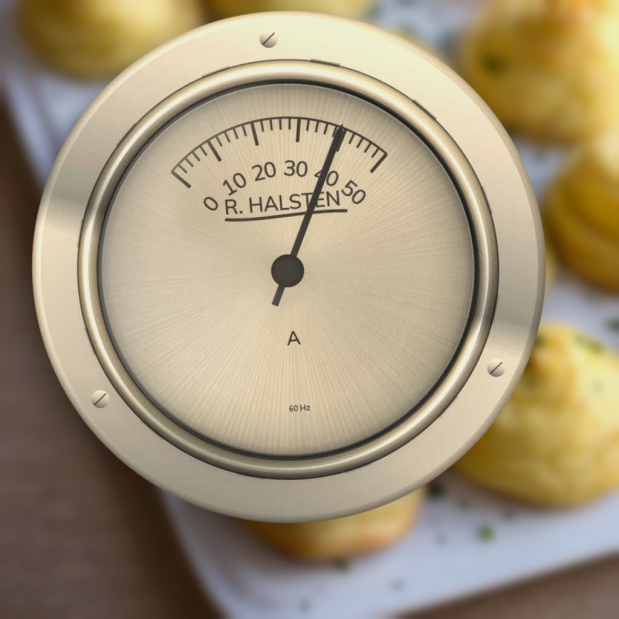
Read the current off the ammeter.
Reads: 39 A
